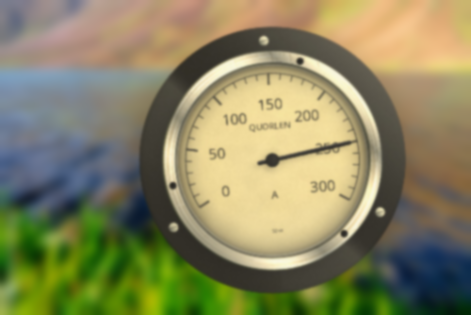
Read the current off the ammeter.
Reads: 250 A
